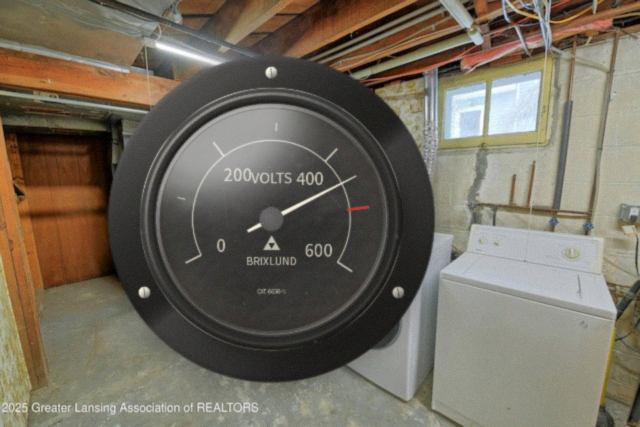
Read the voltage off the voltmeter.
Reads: 450 V
